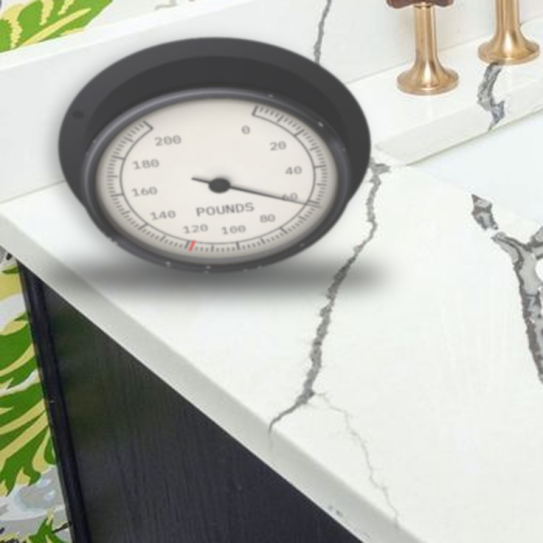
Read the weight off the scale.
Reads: 60 lb
